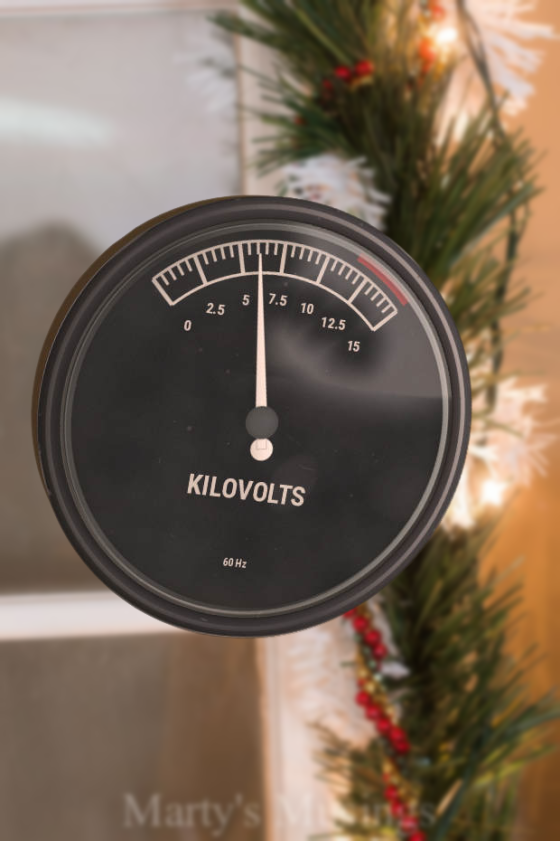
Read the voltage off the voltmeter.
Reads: 6 kV
